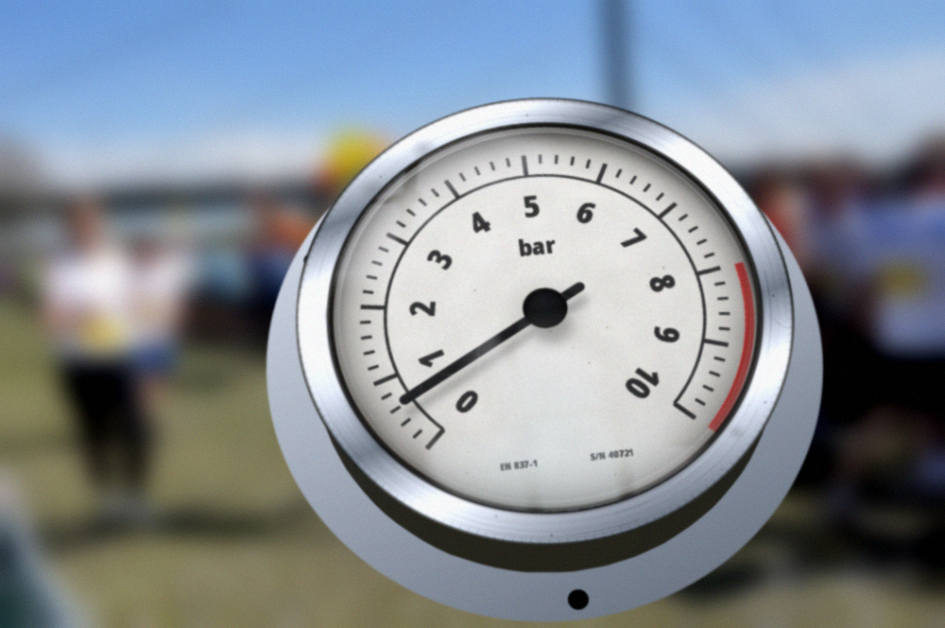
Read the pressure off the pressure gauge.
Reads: 0.6 bar
